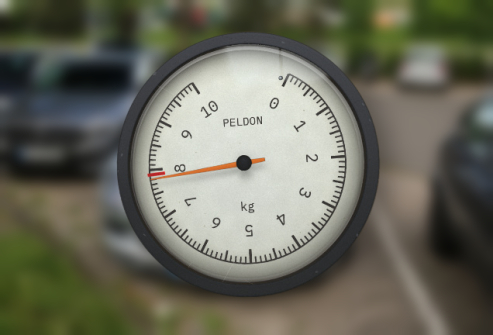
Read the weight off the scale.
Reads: 7.8 kg
